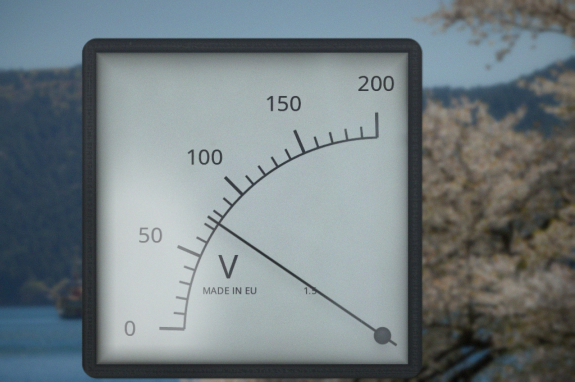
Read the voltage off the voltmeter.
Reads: 75 V
